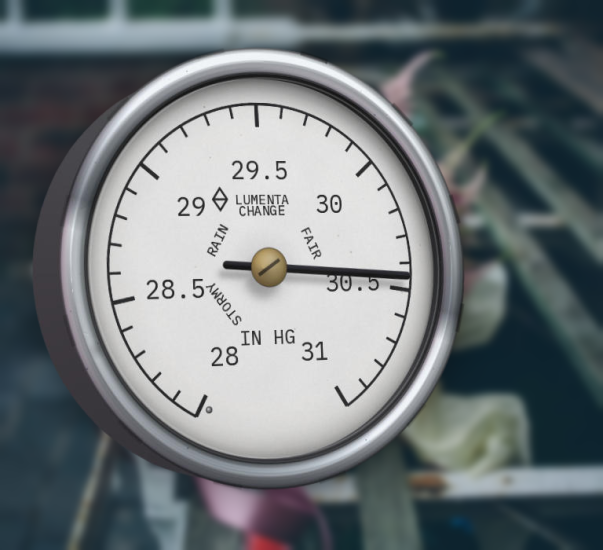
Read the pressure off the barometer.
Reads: 30.45 inHg
